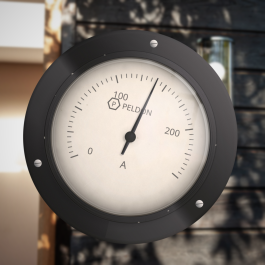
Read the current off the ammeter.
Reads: 140 A
